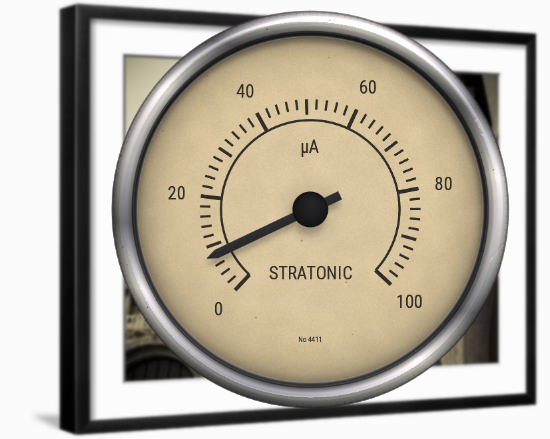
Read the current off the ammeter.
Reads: 8 µA
